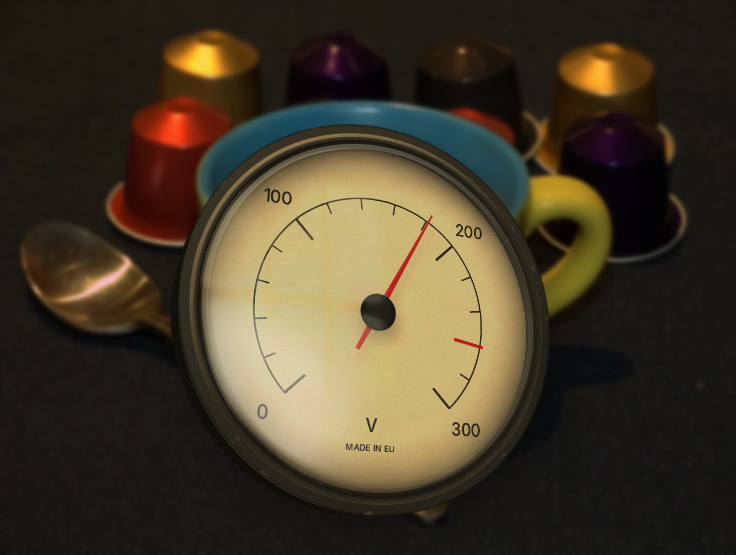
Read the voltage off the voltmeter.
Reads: 180 V
